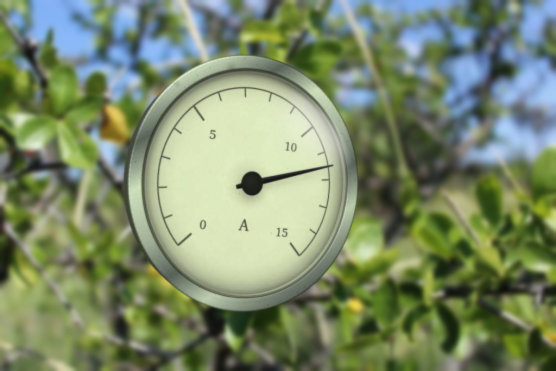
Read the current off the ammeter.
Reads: 11.5 A
